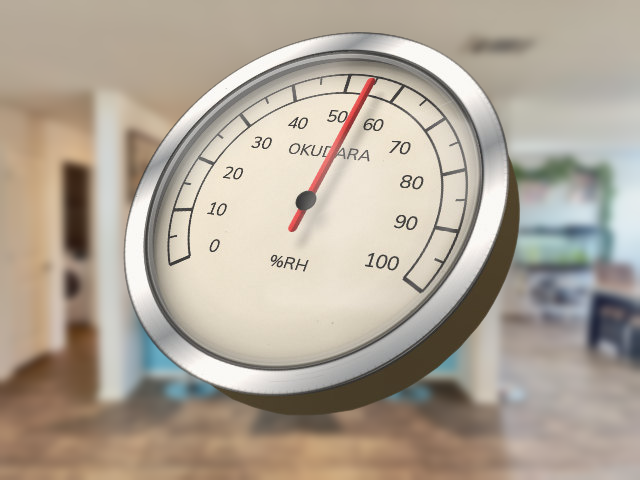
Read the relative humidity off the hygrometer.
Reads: 55 %
